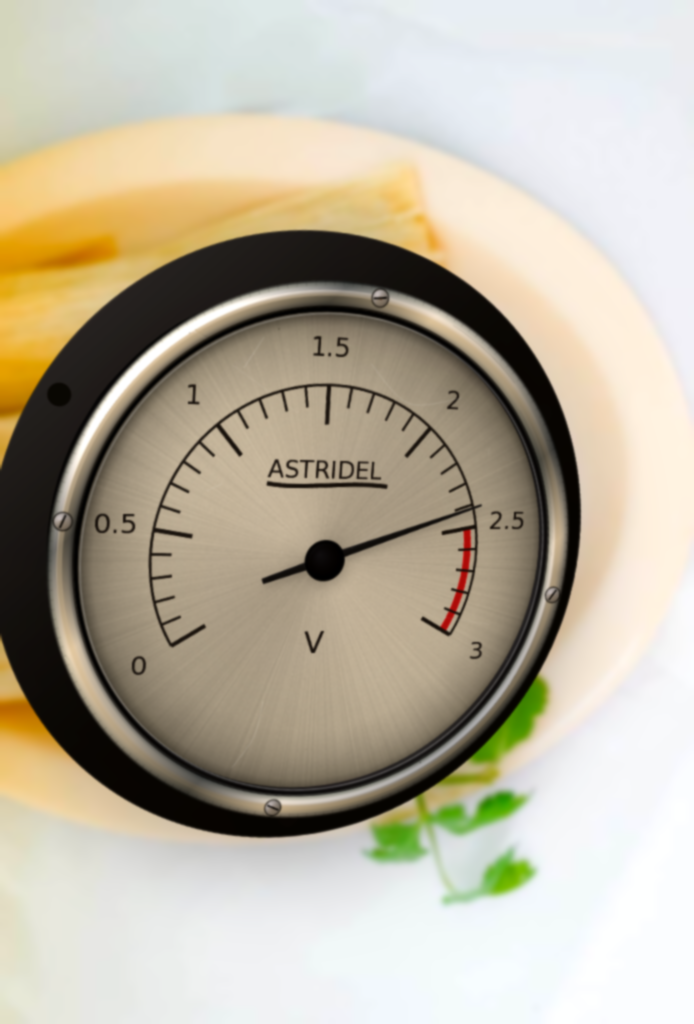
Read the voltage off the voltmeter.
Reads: 2.4 V
